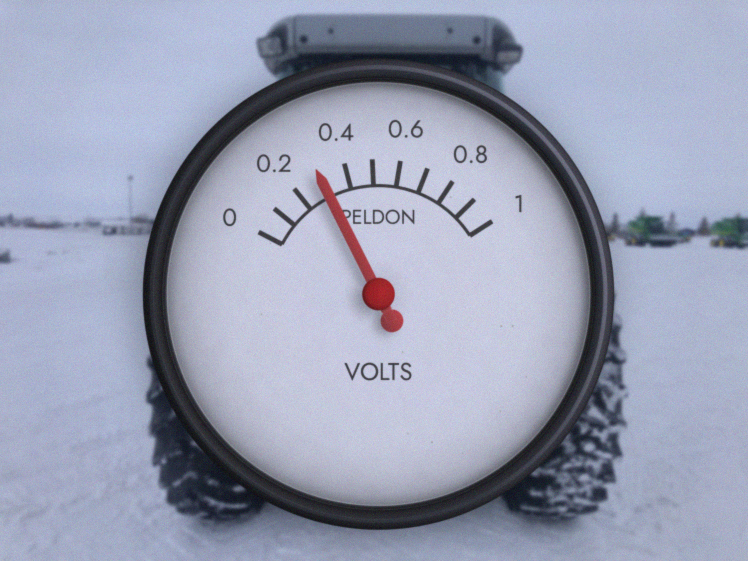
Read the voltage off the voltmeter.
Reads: 0.3 V
